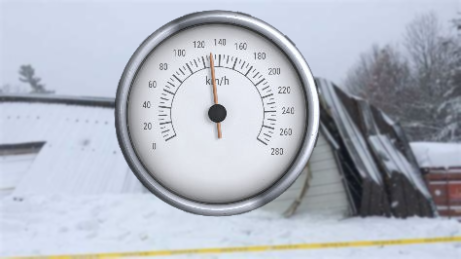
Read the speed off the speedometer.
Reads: 130 km/h
